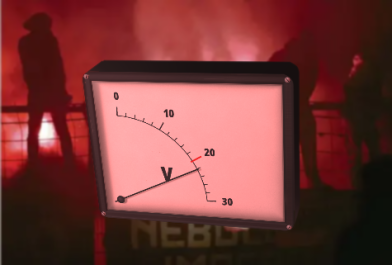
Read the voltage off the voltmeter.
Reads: 22 V
